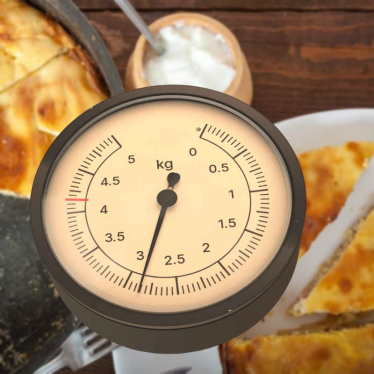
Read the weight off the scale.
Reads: 2.85 kg
